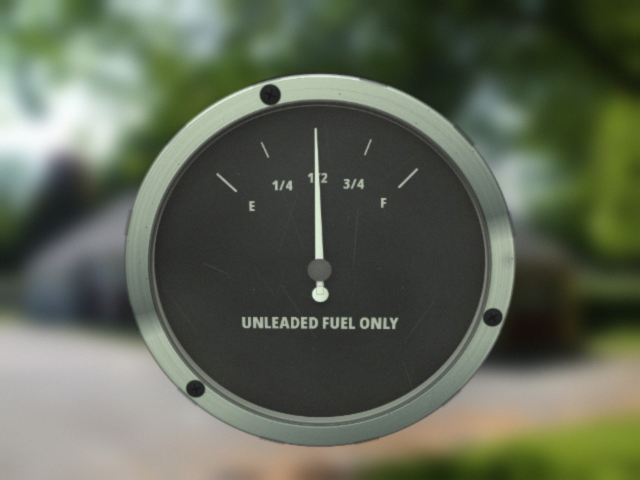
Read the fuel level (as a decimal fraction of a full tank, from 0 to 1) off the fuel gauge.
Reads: 0.5
